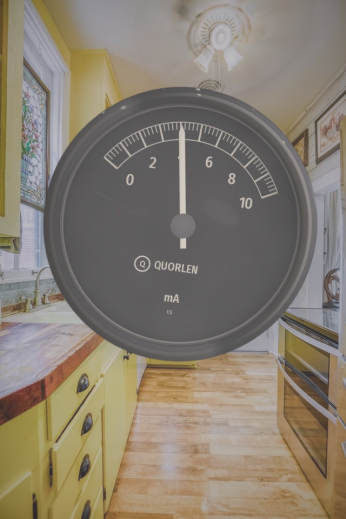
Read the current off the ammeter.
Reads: 4 mA
